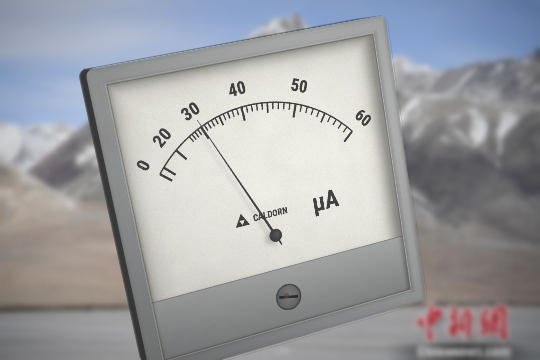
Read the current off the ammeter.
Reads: 30 µA
